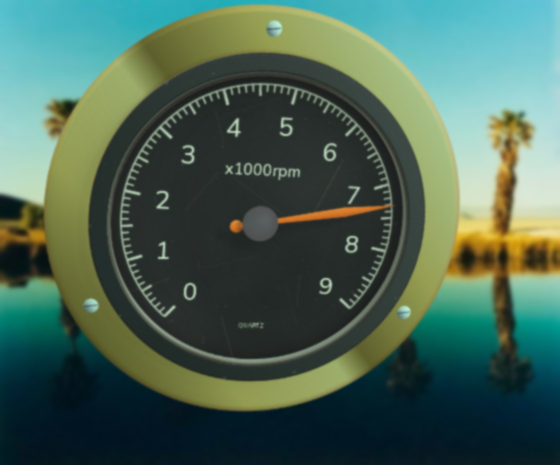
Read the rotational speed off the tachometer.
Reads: 7300 rpm
